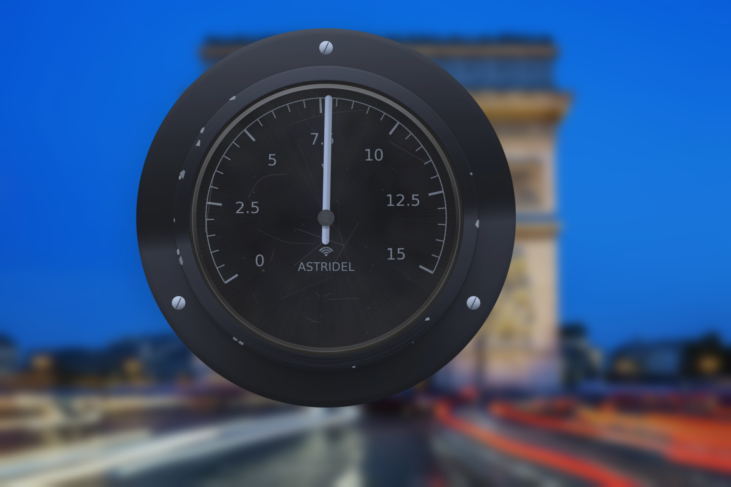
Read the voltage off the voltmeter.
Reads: 7.75 V
